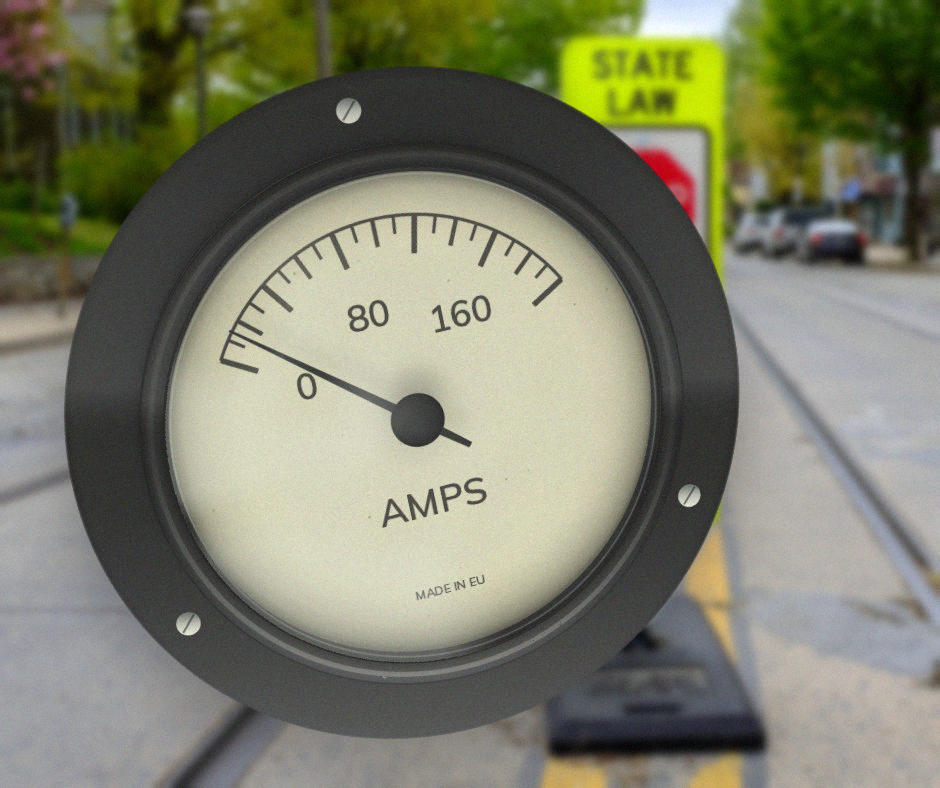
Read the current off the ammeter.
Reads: 15 A
